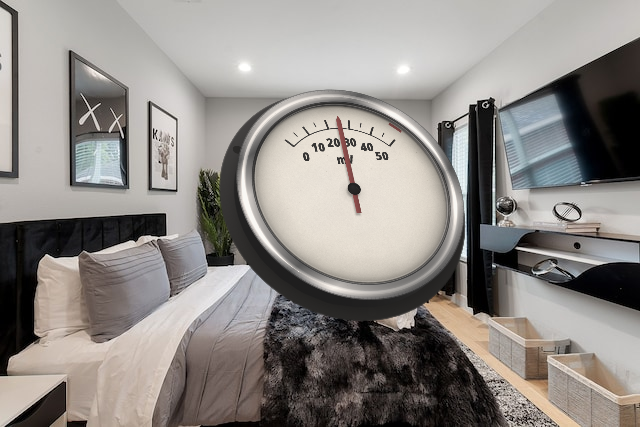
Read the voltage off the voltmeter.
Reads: 25 mV
